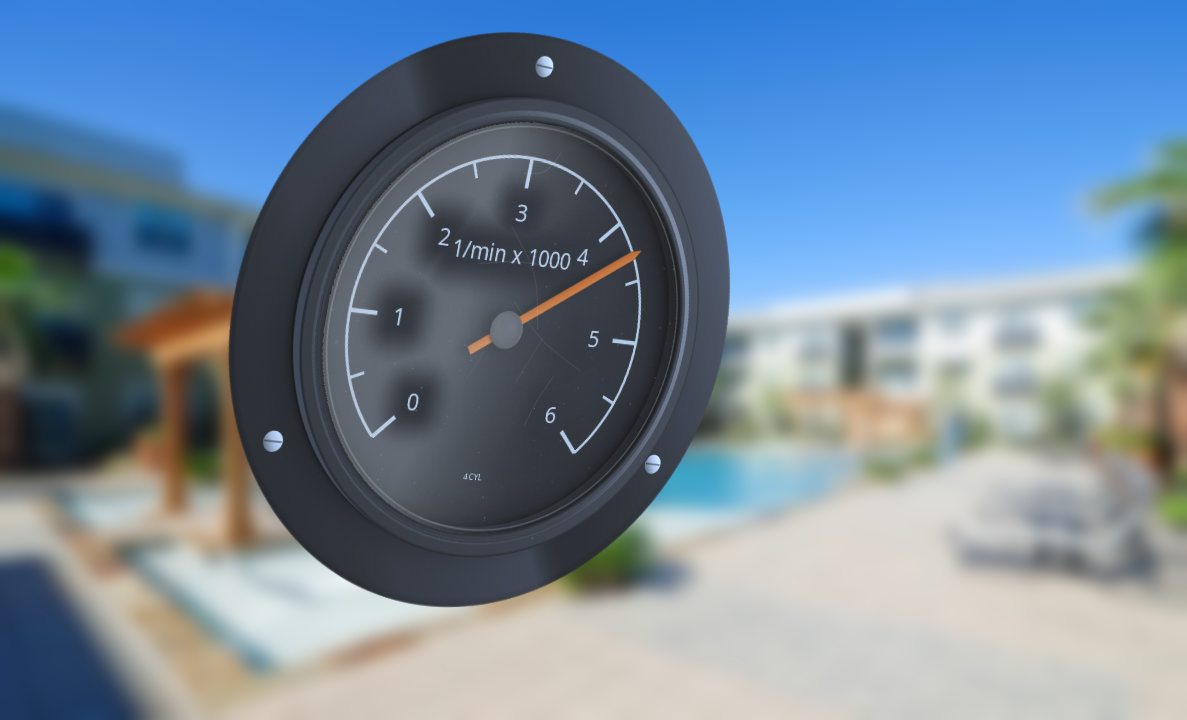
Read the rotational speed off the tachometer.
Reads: 4250 rpm
